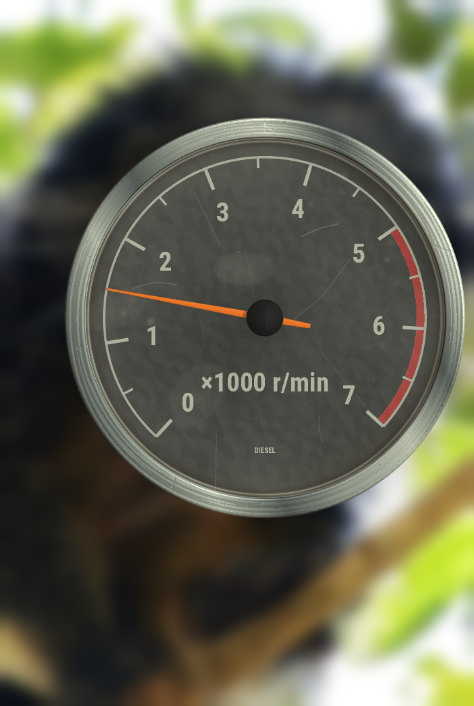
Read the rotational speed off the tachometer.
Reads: 1500 rpm
